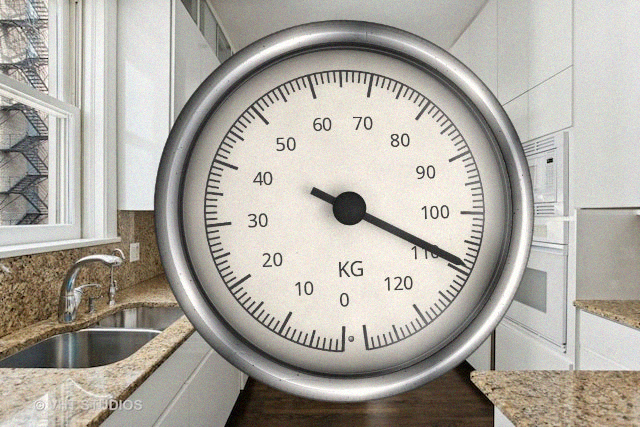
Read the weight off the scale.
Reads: 109 kg
